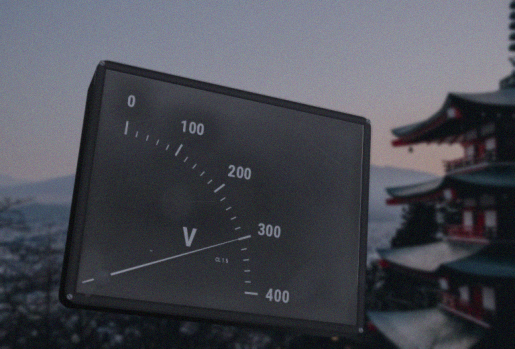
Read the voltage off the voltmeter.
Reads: 300 V
